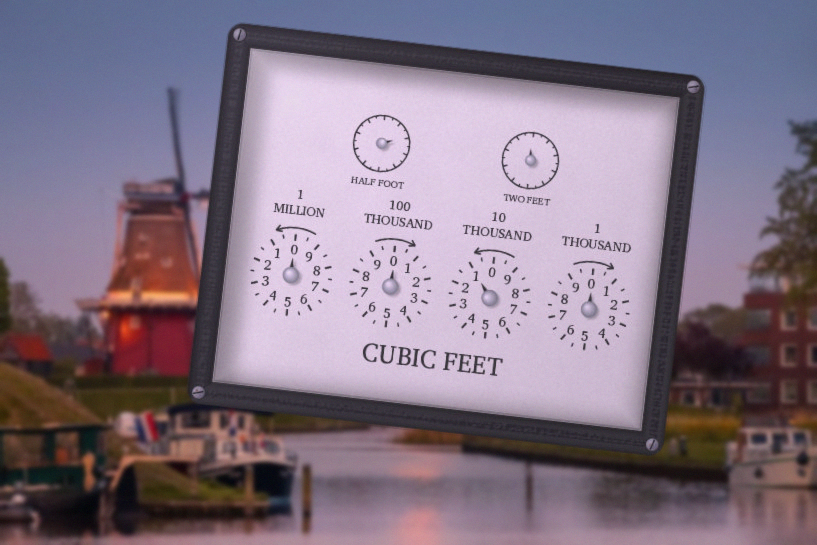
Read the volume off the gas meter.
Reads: 1000 ft³
